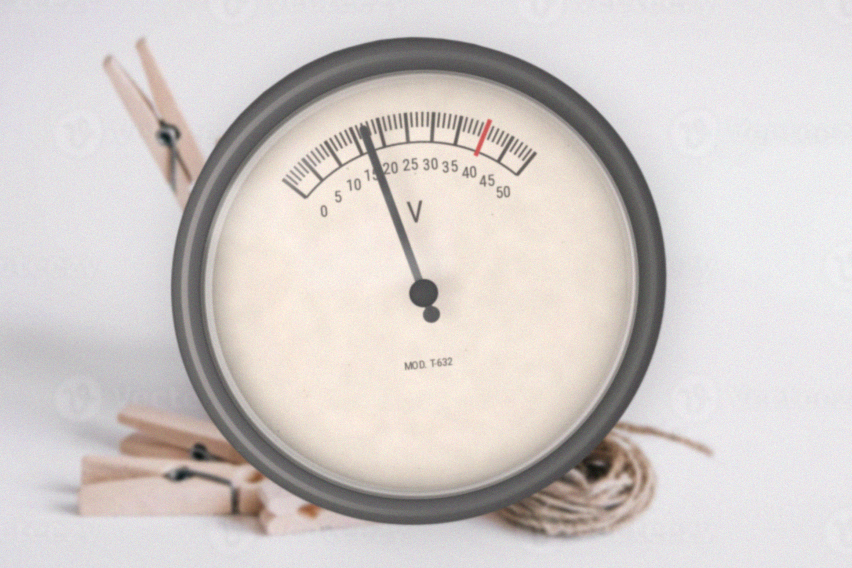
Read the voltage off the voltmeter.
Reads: 17 V
